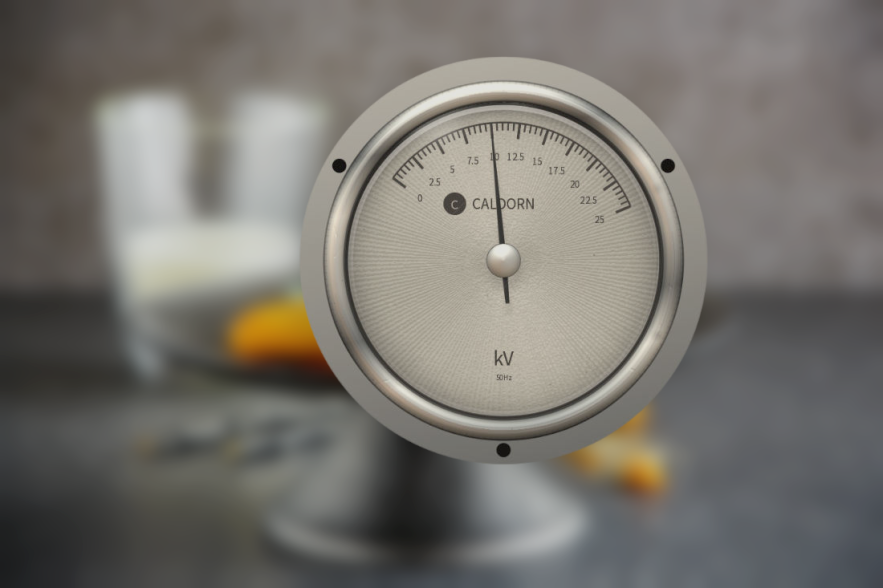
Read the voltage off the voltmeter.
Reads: 10 kV
